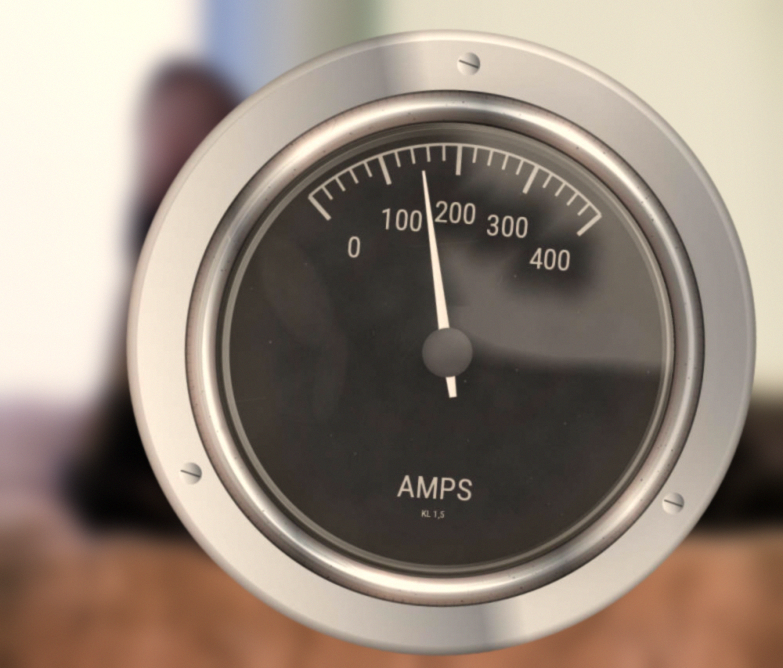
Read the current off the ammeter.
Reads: 150 A
